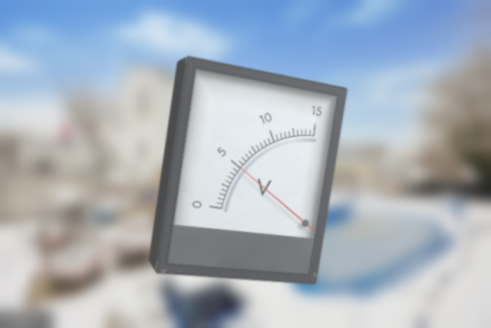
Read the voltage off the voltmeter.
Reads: 5 V
